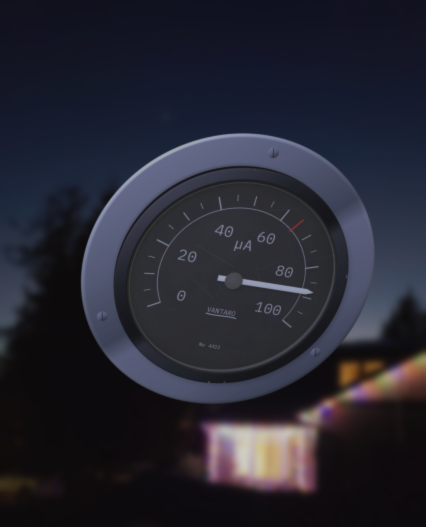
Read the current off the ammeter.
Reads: 87.5 µA
